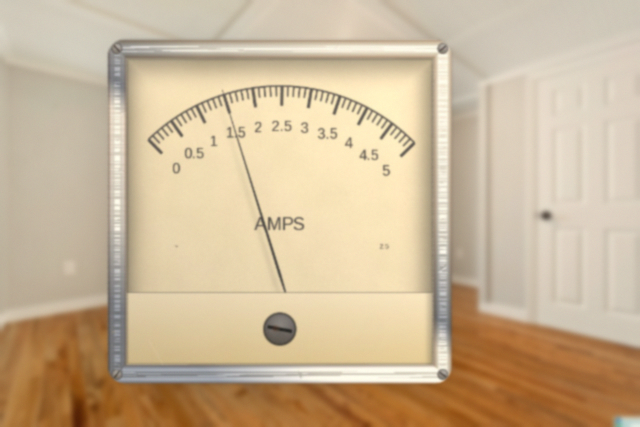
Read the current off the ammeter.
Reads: 1.5 A
